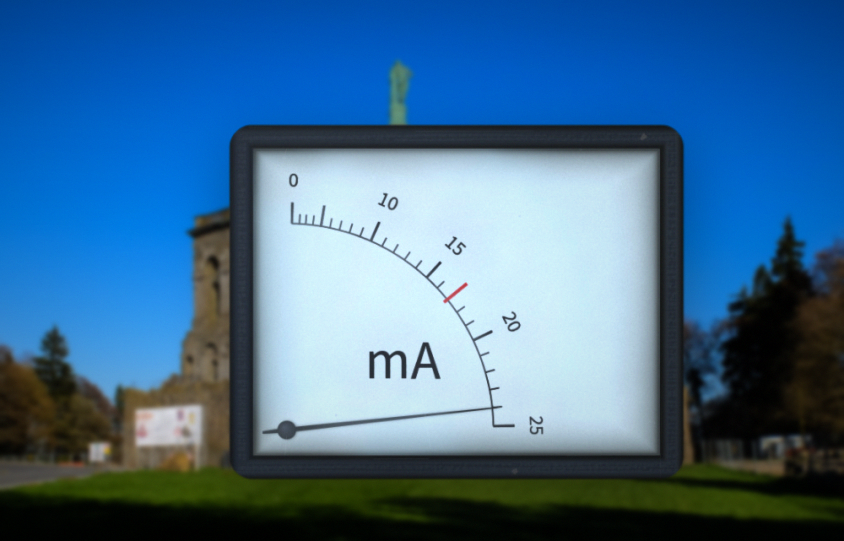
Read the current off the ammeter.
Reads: 24 mA
